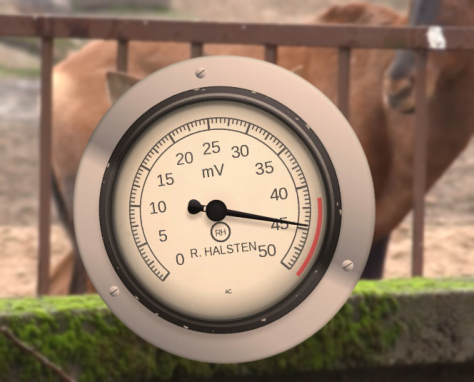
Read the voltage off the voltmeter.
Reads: 44.5 mV
